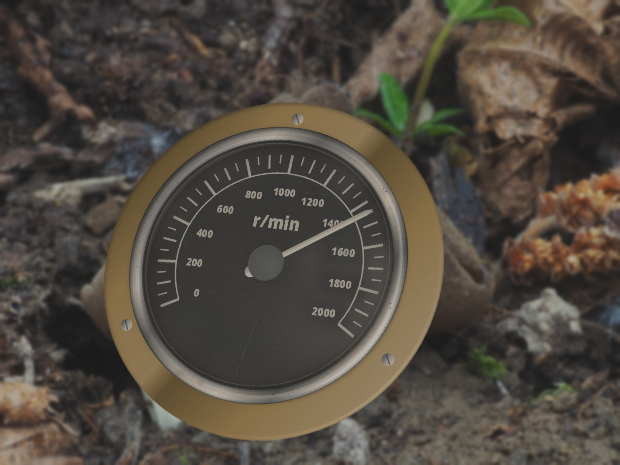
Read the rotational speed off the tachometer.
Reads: 1450 rpm
